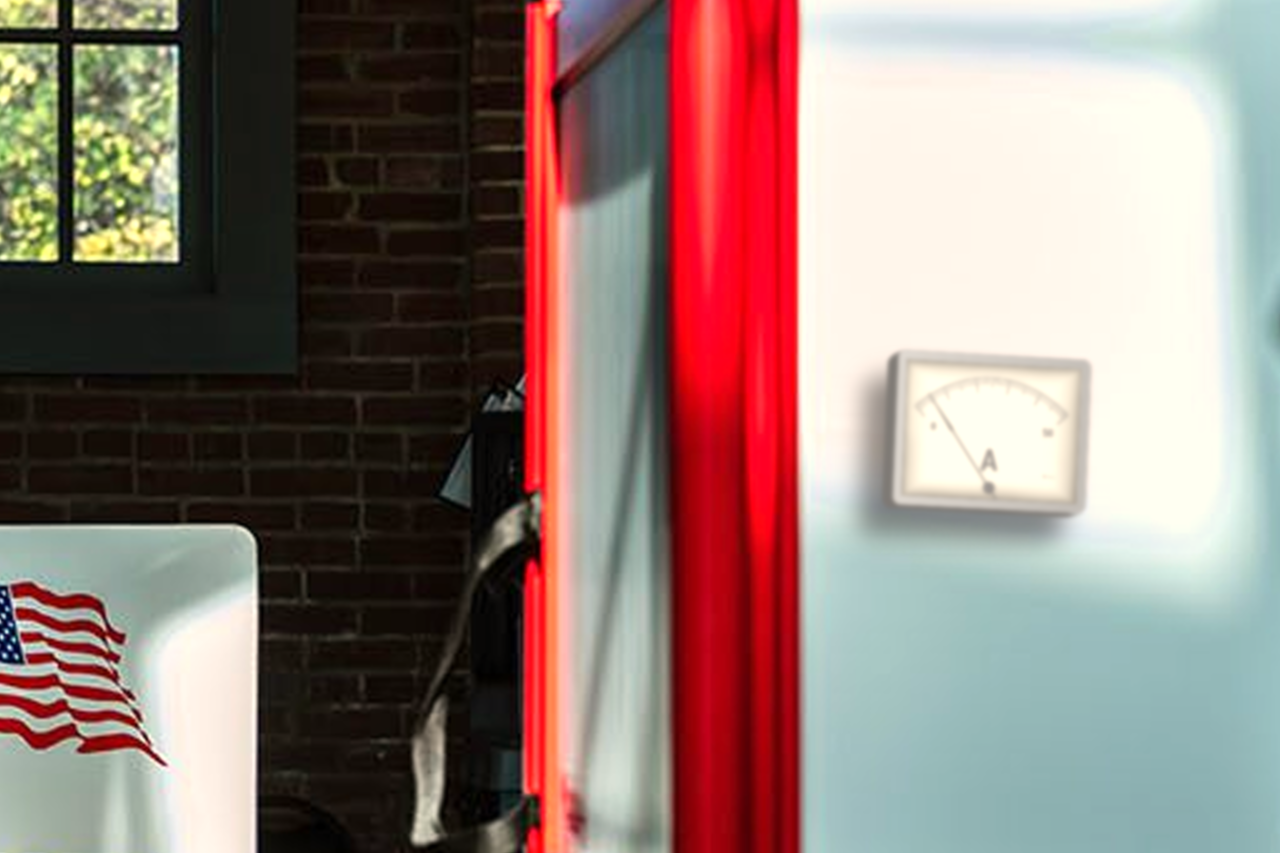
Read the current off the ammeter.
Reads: 5 A
